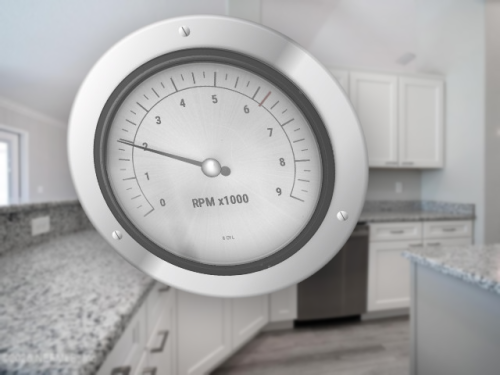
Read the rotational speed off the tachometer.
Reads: 2000 rpm
